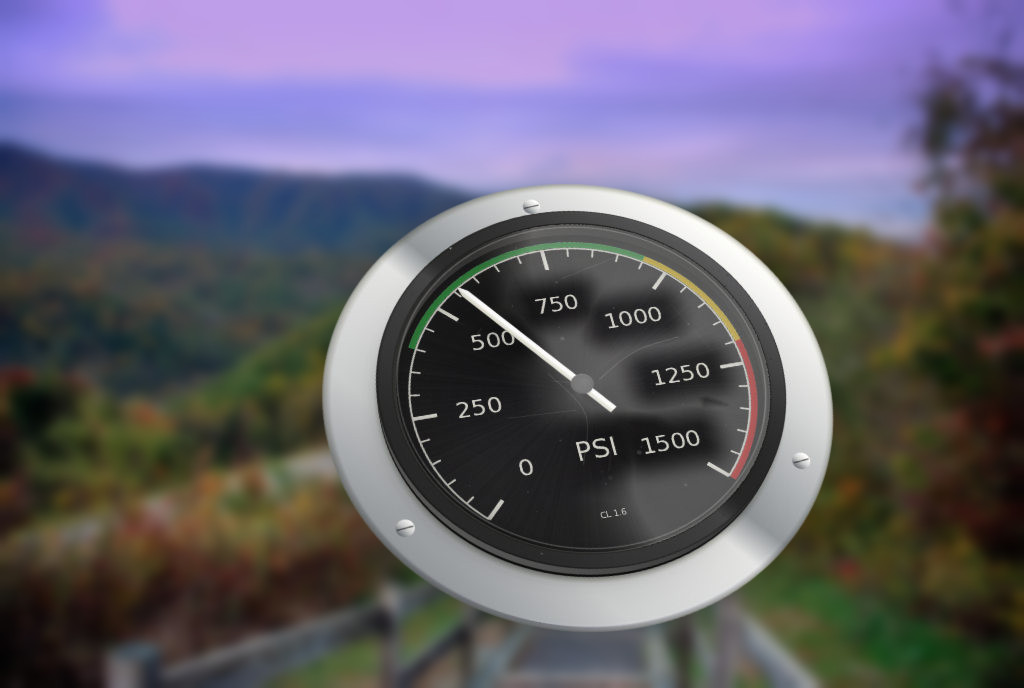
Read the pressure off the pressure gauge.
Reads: 550 psi
